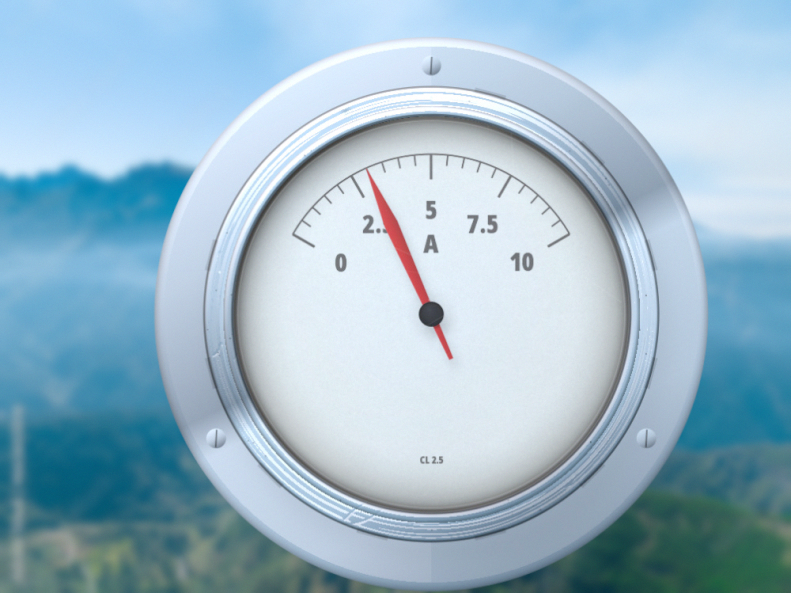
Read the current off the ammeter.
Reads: 3 A
